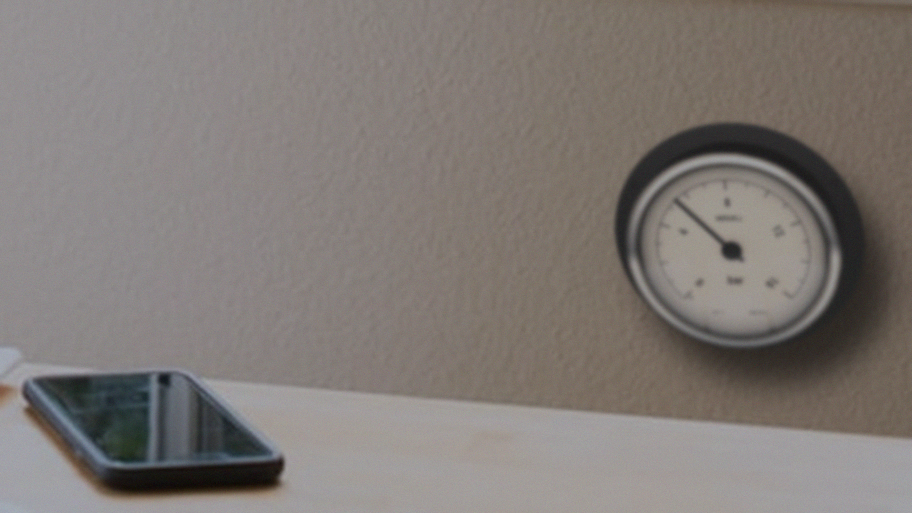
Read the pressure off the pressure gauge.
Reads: 5.5 bar
